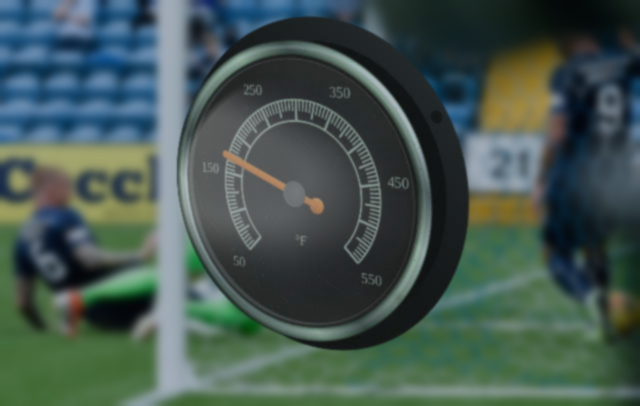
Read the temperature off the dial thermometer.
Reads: 175 °F
